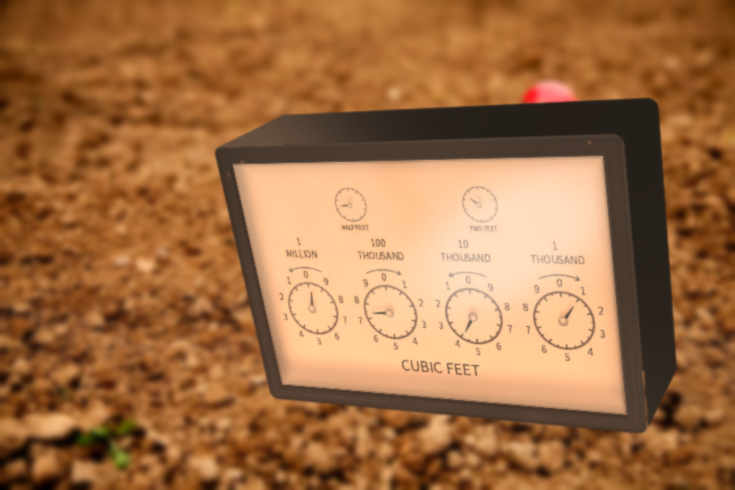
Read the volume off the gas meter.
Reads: 974100 ft³
